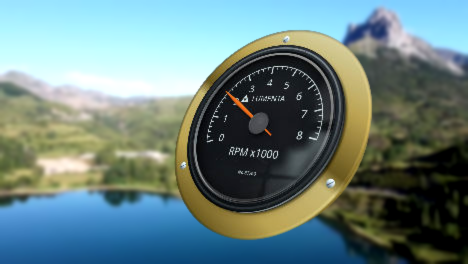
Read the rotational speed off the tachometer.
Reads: 2000 rpm
